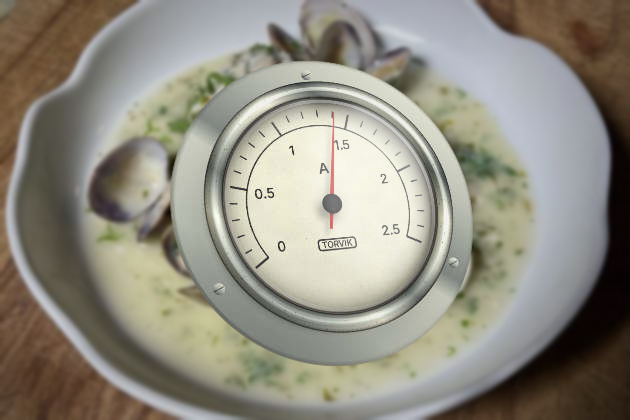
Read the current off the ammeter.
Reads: 1.4 A
